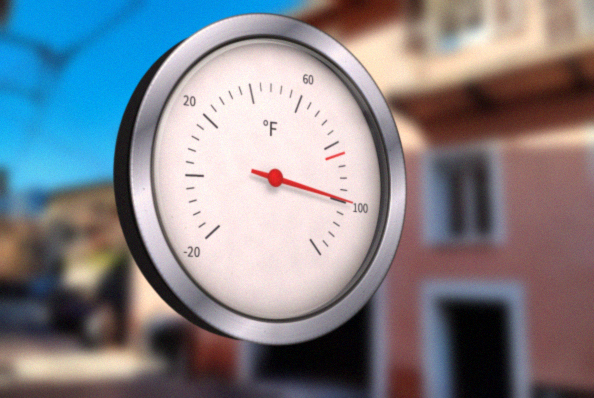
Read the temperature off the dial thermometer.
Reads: 100 °F
